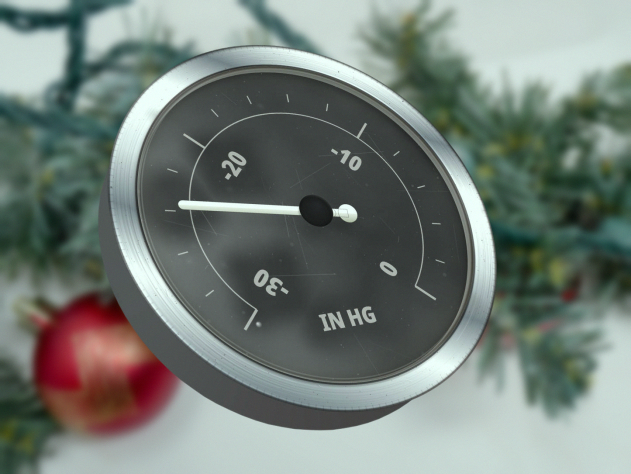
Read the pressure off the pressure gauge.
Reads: -24 inHg
